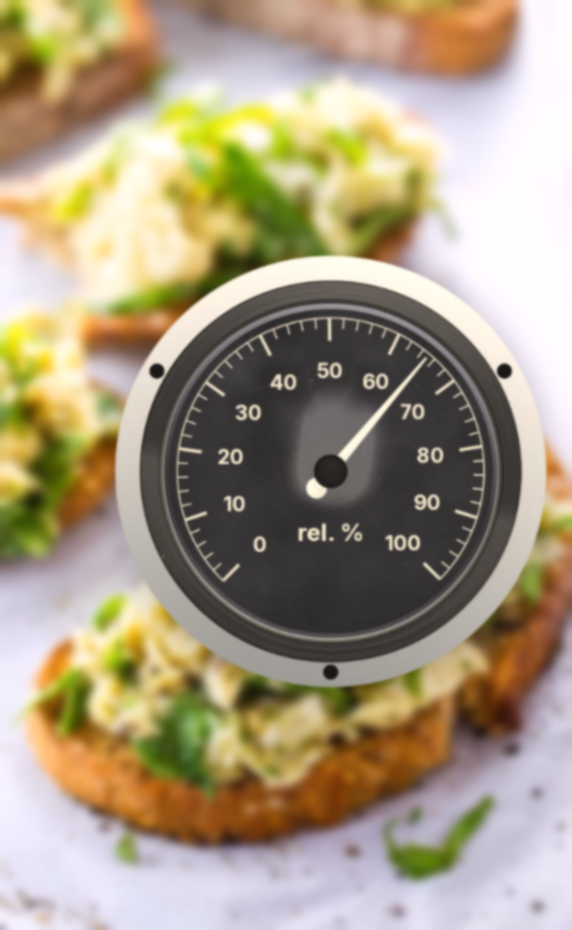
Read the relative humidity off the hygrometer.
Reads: 65 %
